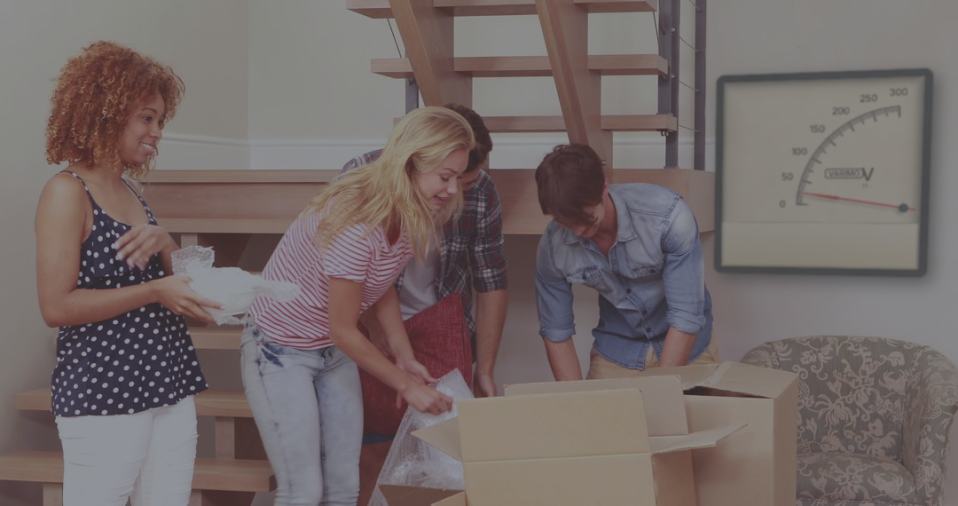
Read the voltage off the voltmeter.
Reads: 25 V
